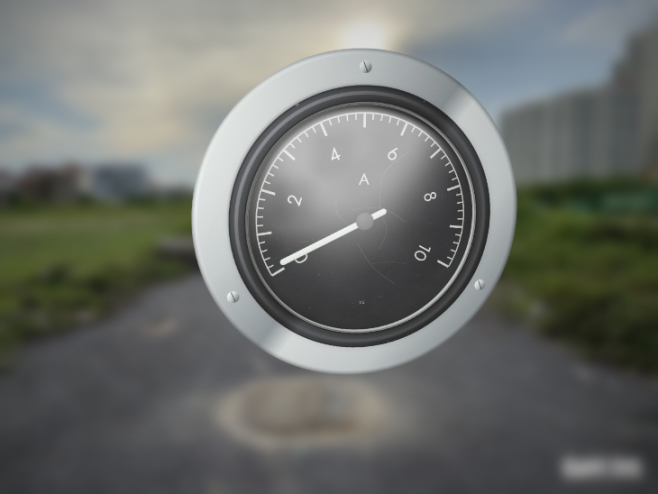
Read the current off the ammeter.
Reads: 0.2 A
